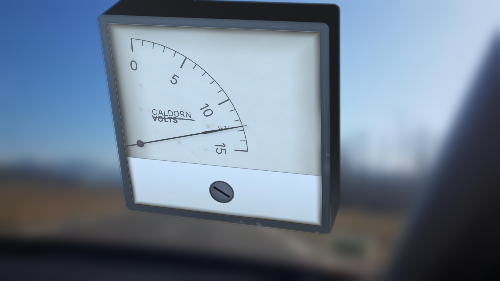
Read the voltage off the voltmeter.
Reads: 12.5 V
